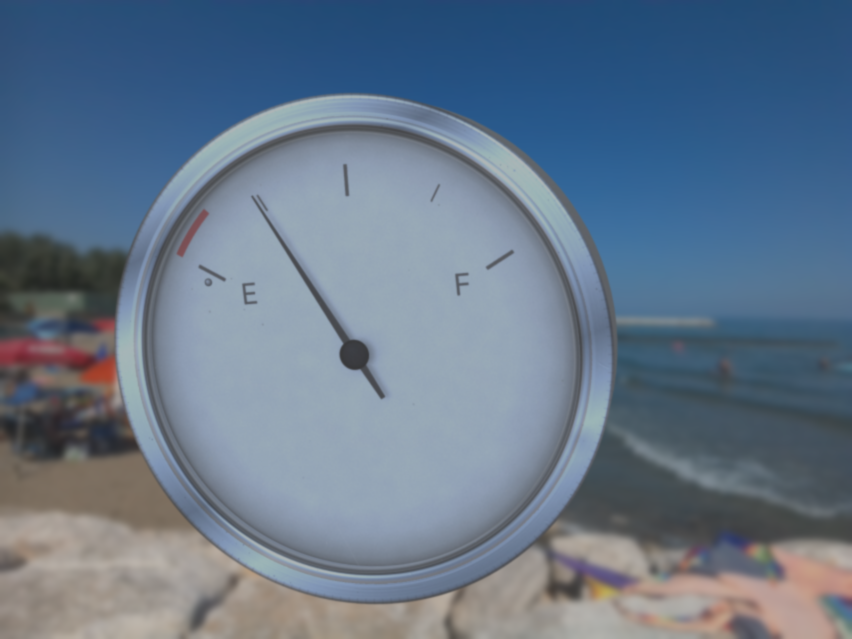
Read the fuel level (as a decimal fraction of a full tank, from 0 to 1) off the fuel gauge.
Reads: 0.25
